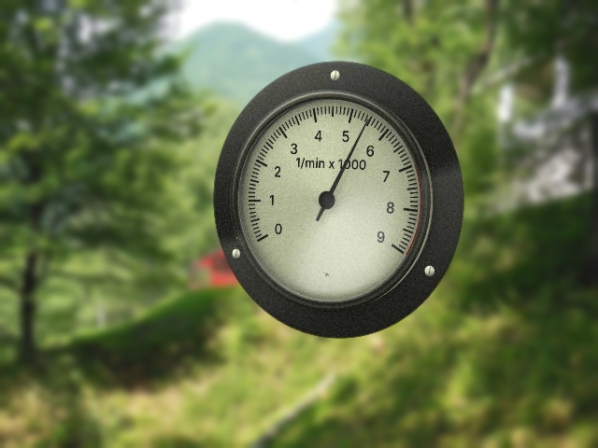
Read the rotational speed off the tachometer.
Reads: 5500 rpm
